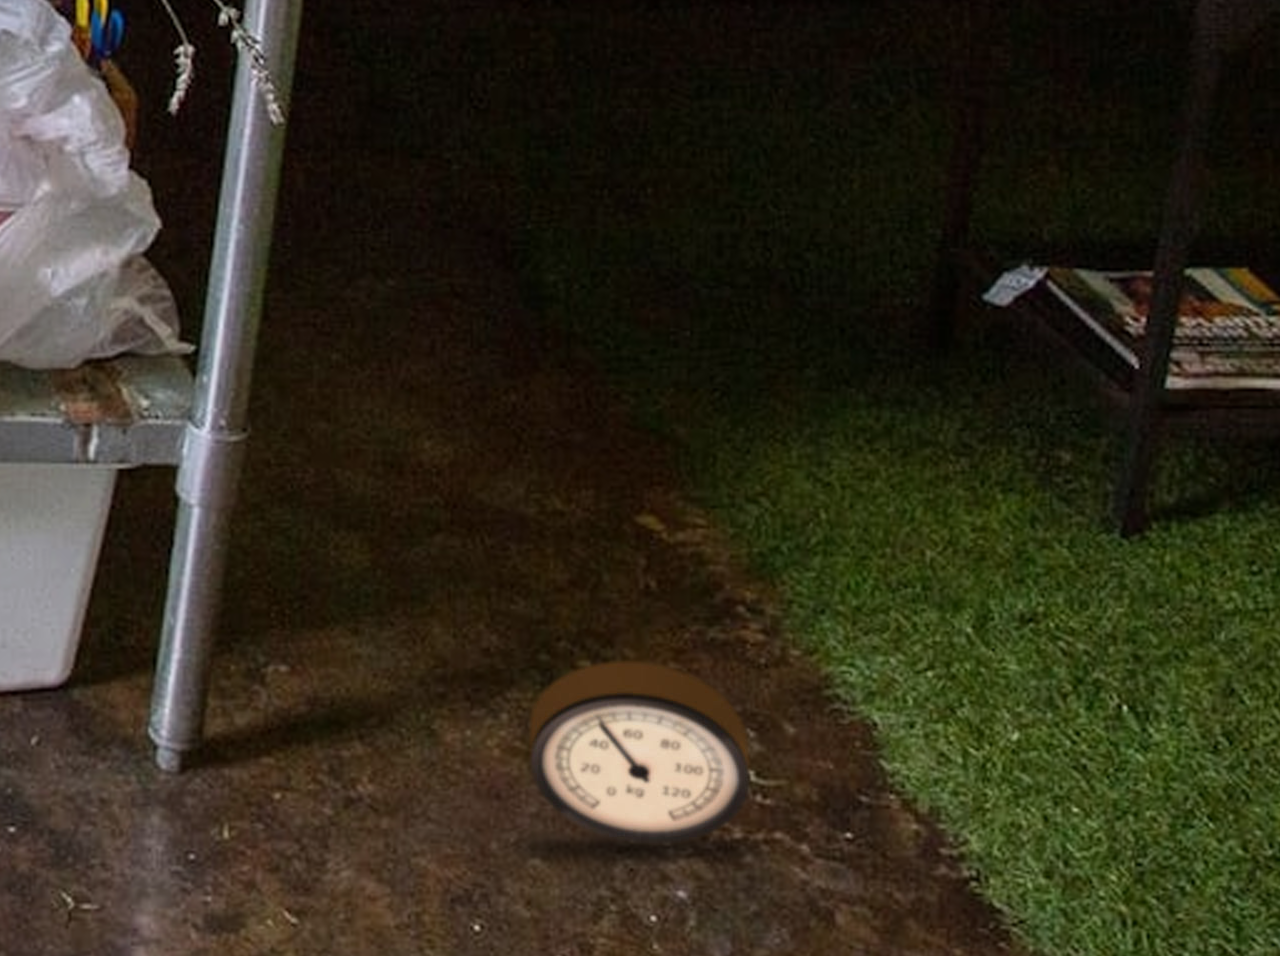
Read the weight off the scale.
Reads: 50 kg
